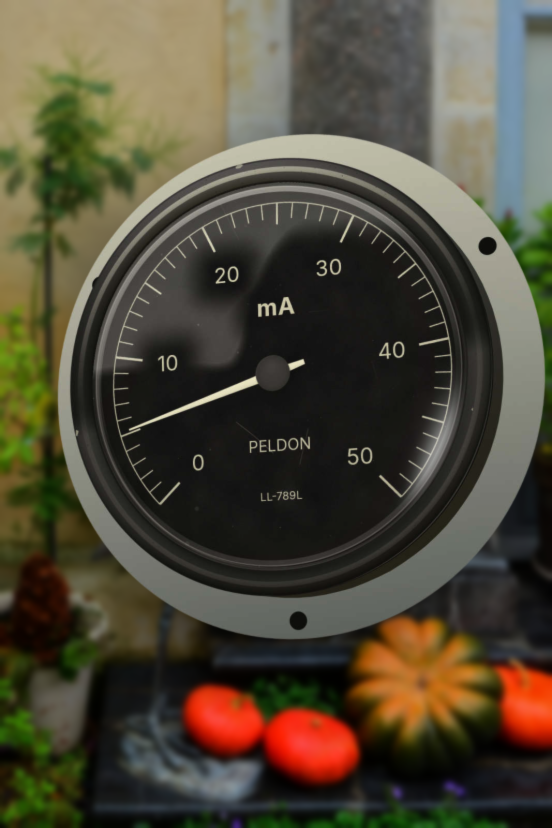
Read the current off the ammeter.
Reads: 5 mA
